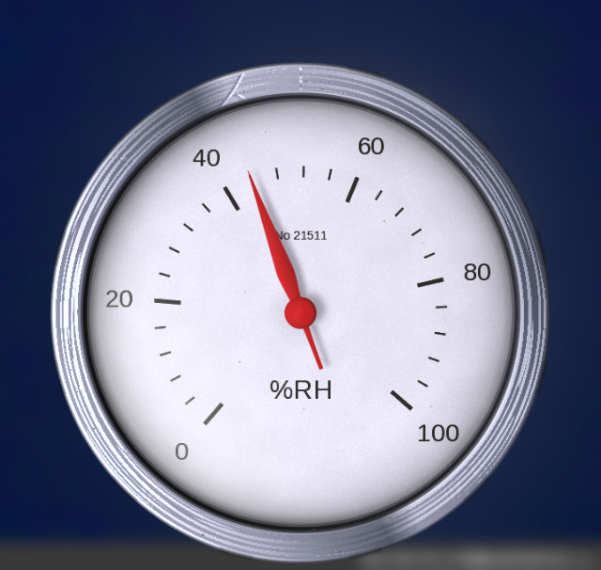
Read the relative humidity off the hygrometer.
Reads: 44 %
